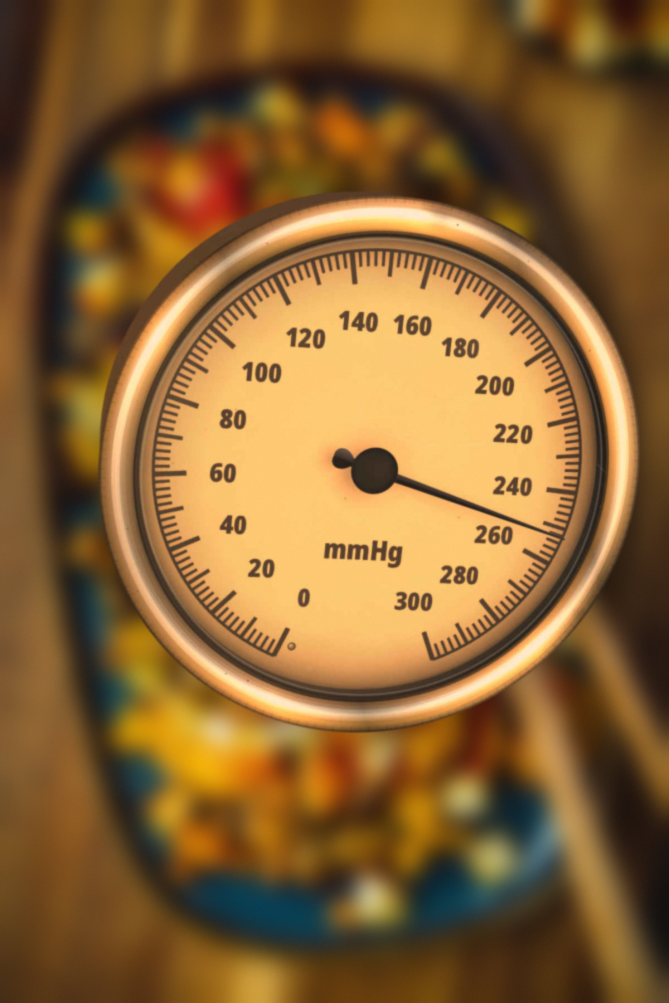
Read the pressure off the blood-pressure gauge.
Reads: 252 mmHg
